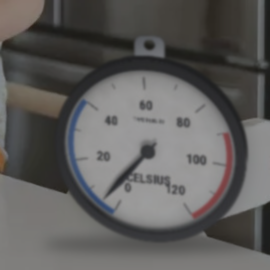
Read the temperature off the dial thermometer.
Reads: 5 °C
